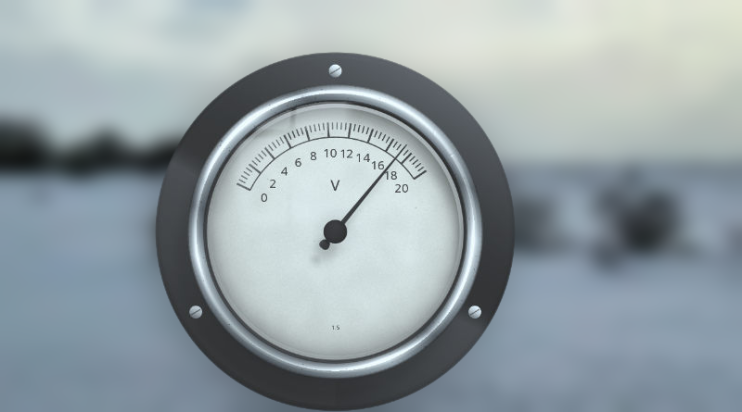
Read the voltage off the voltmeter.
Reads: 17.2 V
